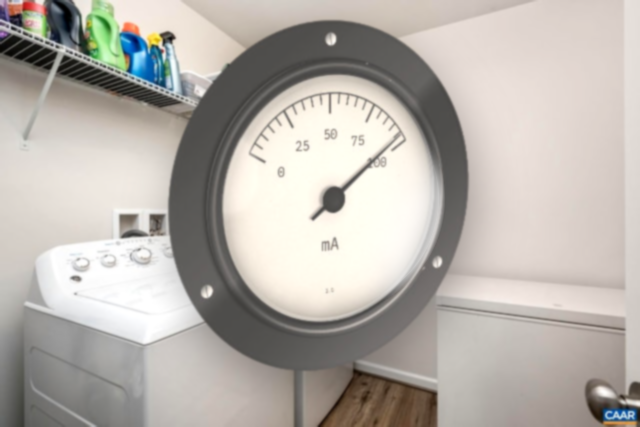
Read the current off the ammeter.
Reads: 95 mA
